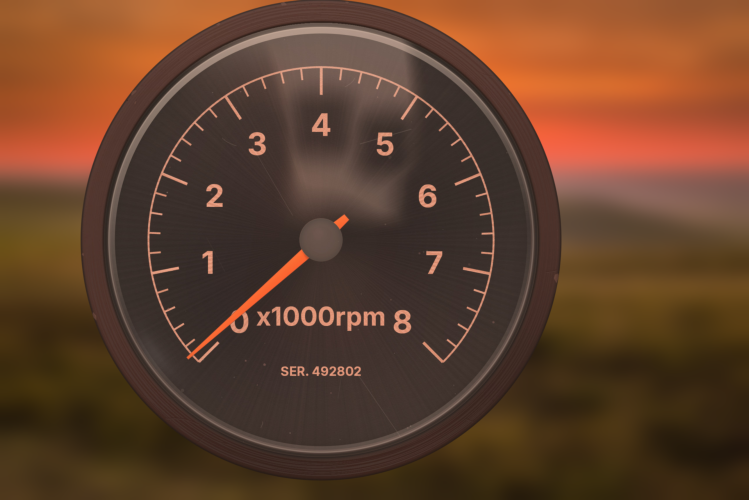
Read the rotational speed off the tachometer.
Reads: 100 rpm
